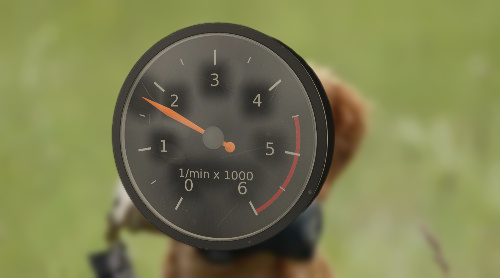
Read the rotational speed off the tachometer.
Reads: 1750 rpm
